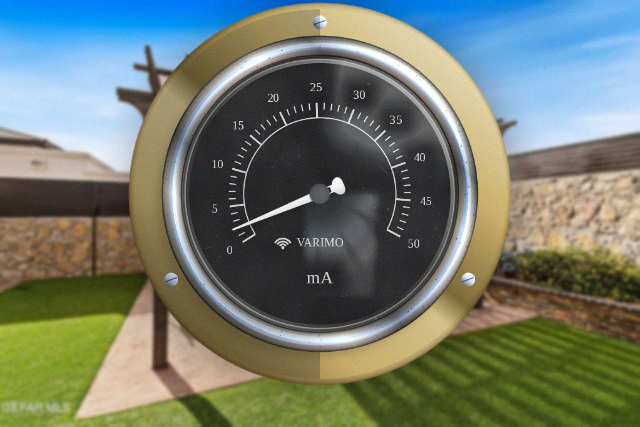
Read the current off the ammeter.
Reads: 2 mA
